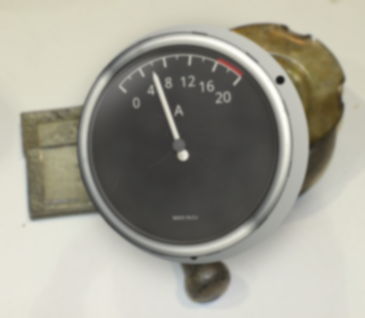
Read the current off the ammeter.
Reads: 6 A
